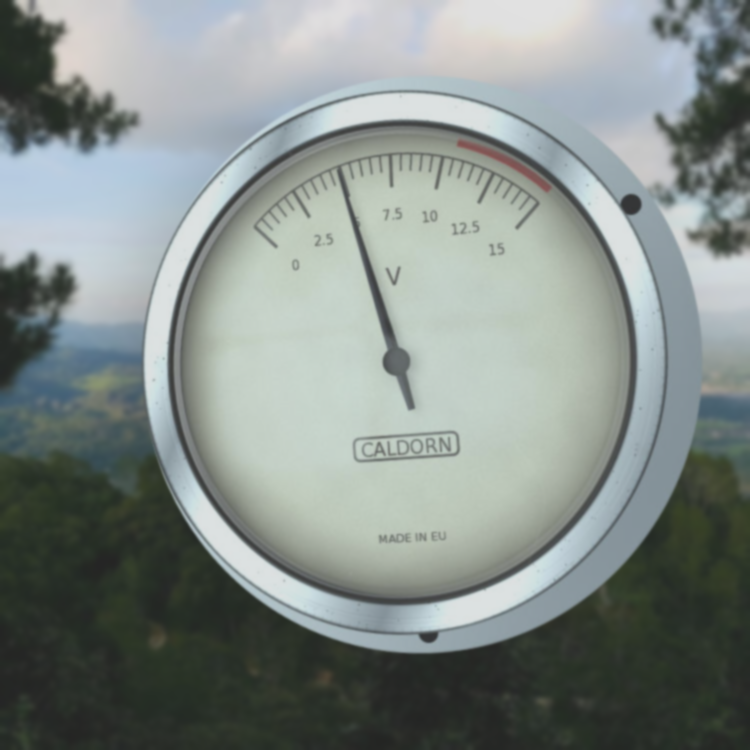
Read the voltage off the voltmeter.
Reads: 5 V
